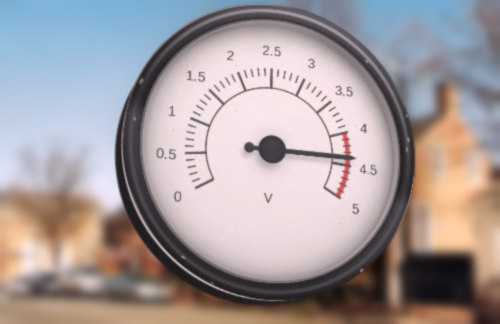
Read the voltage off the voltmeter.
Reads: 4.4 V
